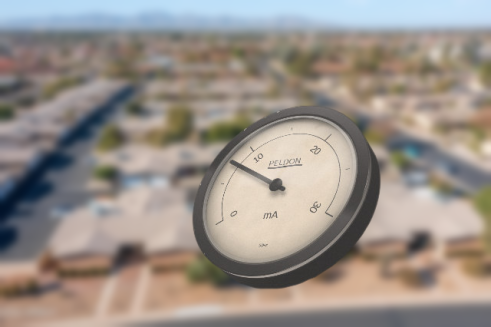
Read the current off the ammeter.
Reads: 7.5 mA
